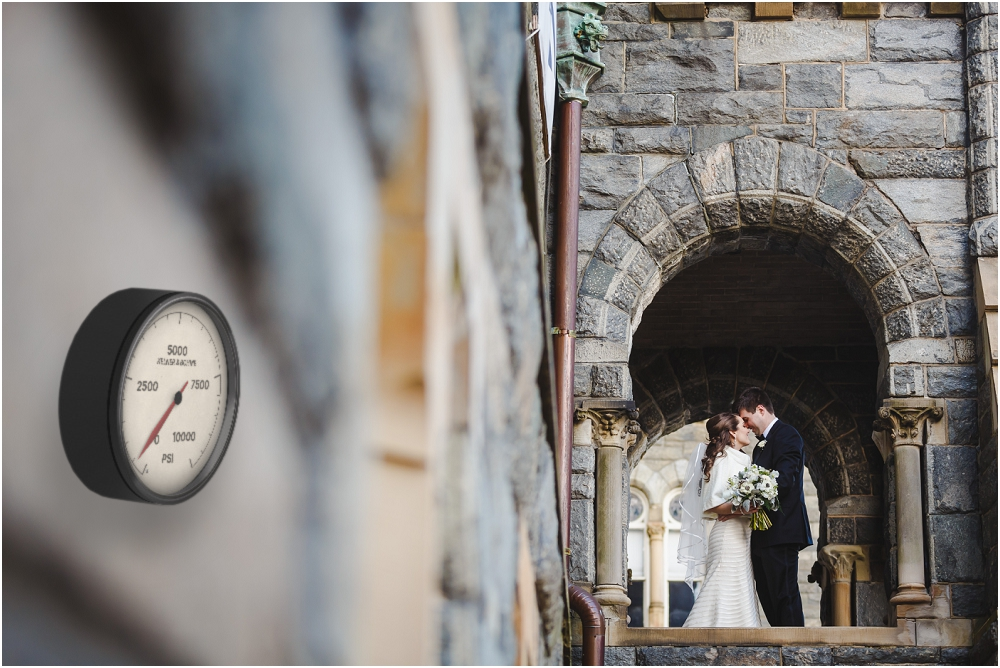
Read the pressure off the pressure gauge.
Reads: 500 psi
